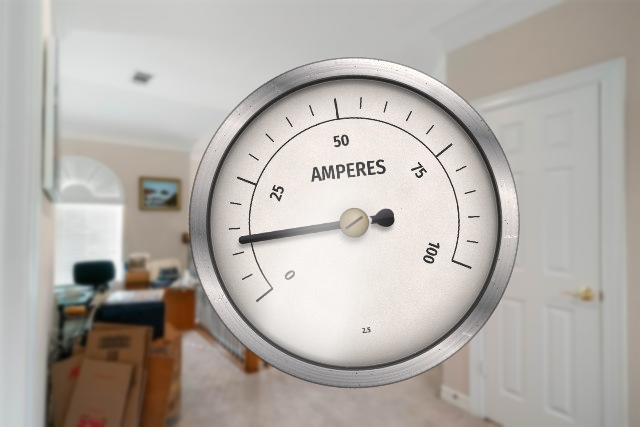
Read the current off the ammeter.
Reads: 12.5 A
